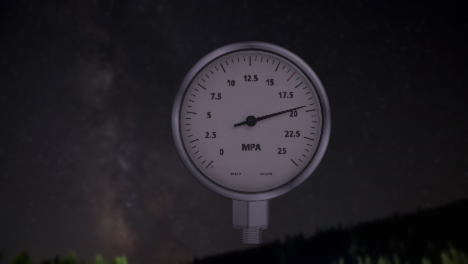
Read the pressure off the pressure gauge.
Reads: 19.5 MPa
